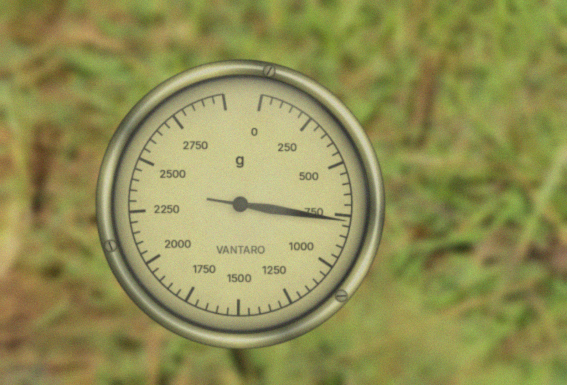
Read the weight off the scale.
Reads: 775 g
